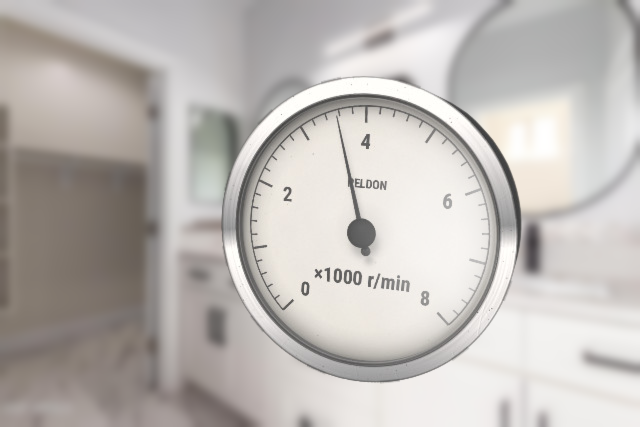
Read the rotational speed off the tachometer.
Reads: 3600 rpm
